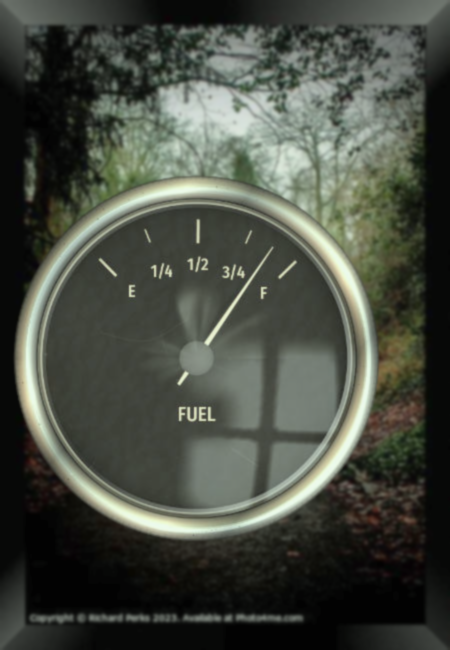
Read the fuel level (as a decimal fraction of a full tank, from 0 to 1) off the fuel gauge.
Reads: 0.875
